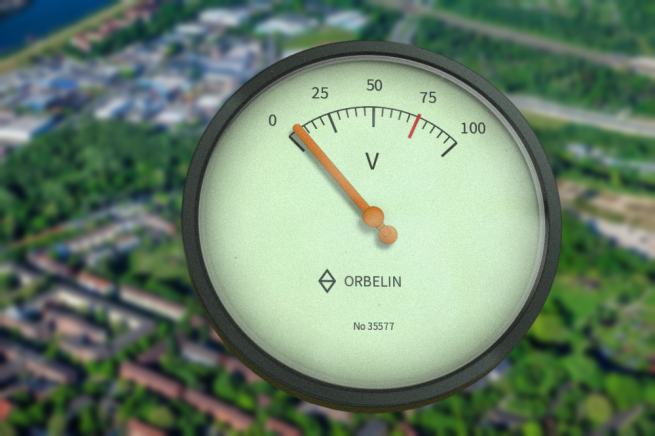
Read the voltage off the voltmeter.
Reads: 5 V
